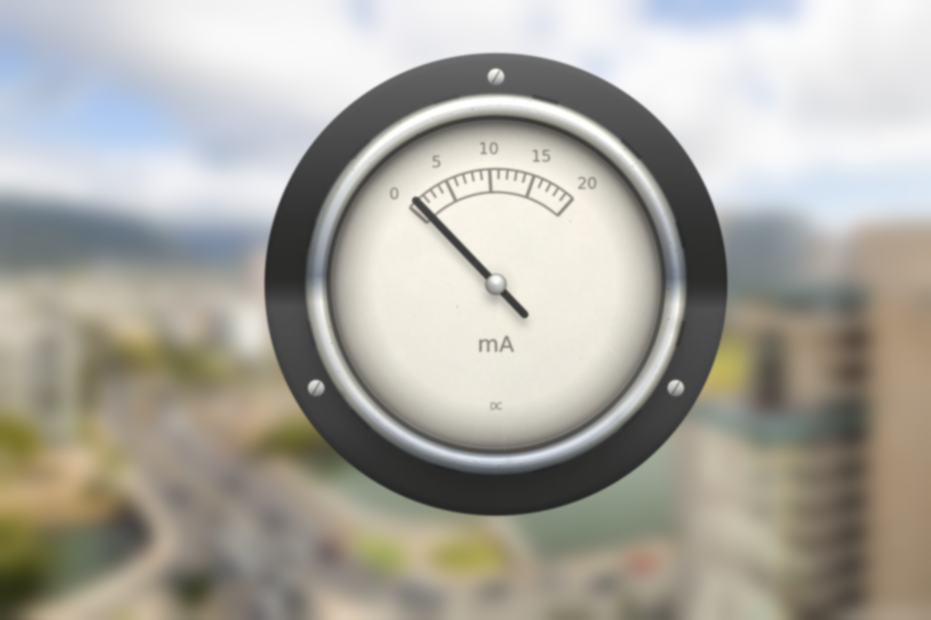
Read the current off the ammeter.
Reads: 1 mA
